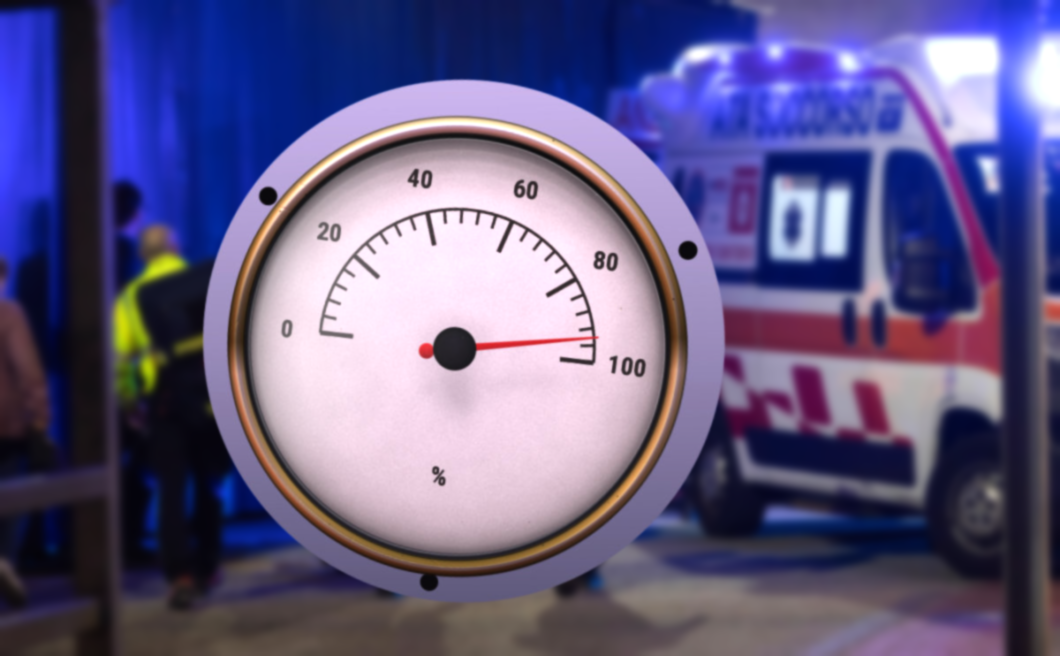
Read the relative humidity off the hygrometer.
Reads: 94 %
